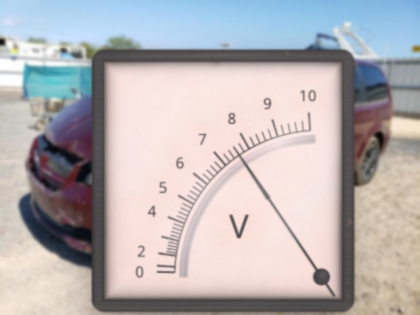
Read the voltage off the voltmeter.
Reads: 7.6 V
